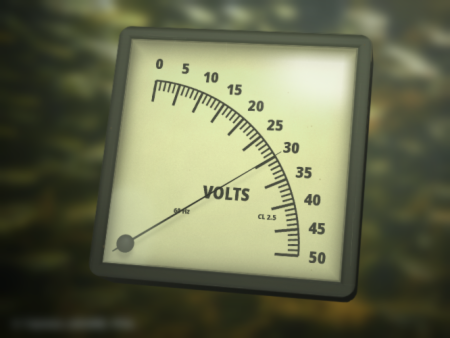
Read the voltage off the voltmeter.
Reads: 30 V
